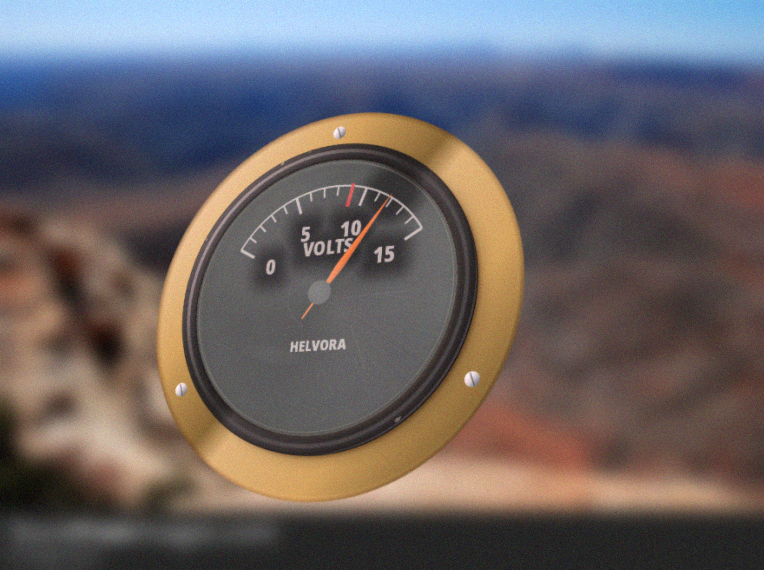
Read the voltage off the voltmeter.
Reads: 12 V
